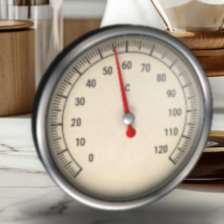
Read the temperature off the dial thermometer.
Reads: 55 °C
